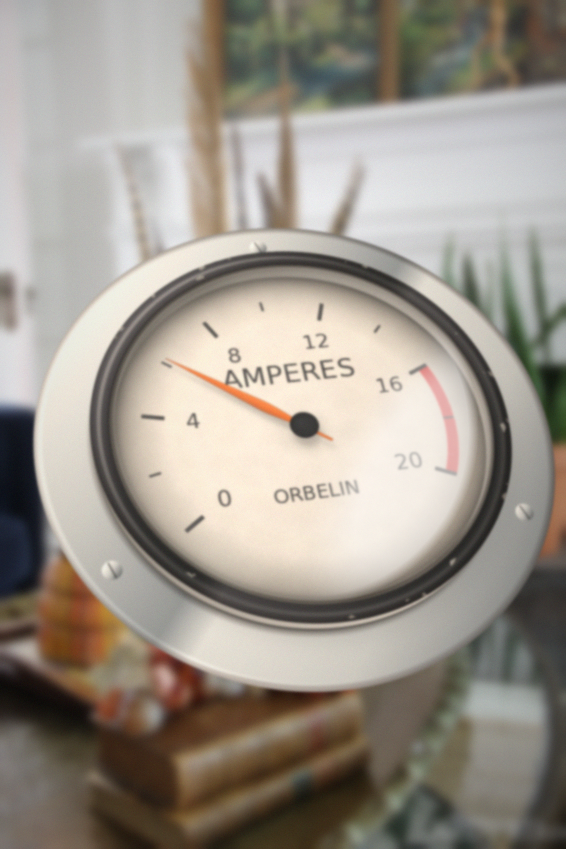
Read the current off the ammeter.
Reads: 6 A
